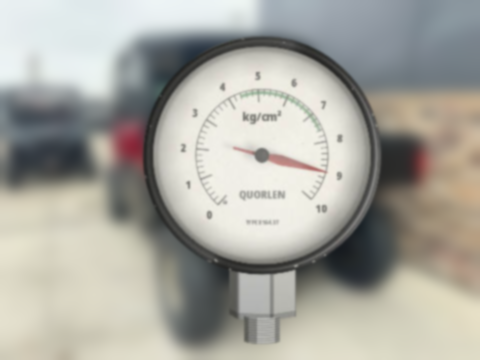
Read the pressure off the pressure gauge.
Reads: 9 kg/cm²
